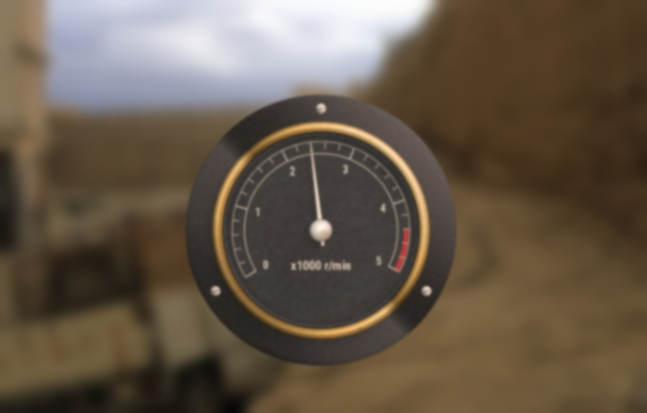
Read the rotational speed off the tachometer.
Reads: 2400 rpm
